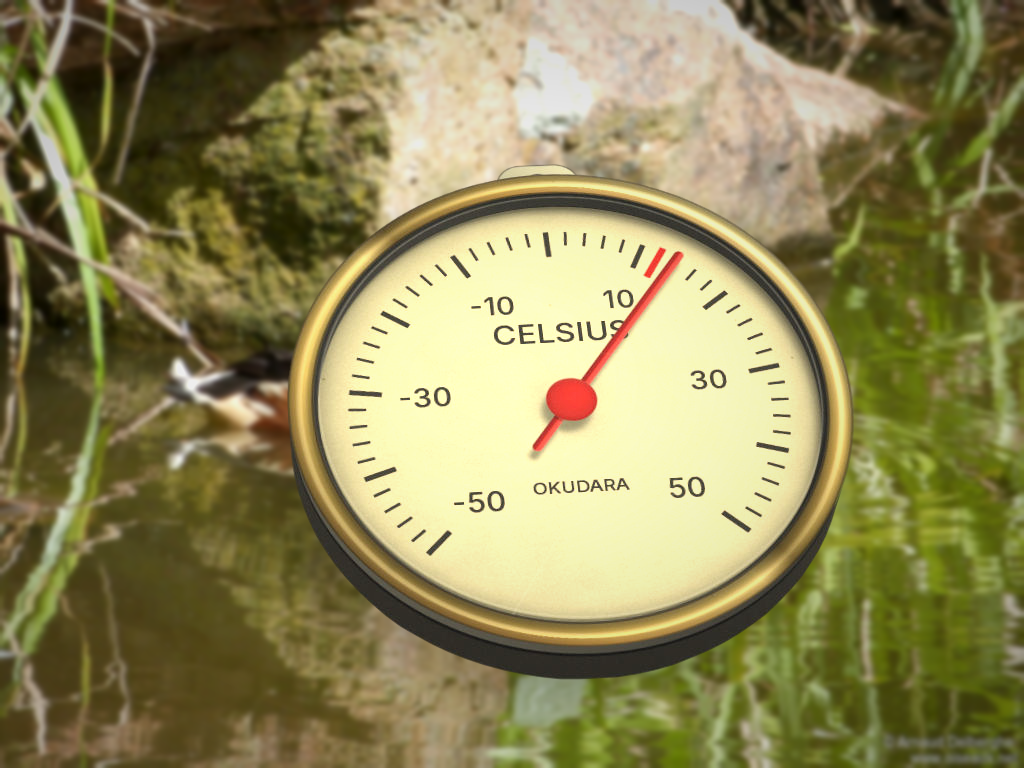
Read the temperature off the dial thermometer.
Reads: 14 °C
